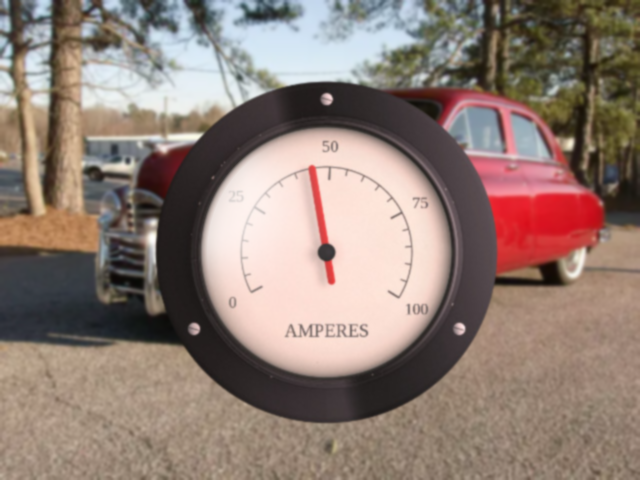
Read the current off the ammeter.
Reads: 45 A
